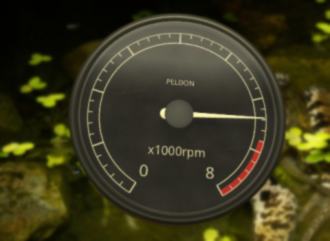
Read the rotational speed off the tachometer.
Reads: 6400 rpm
